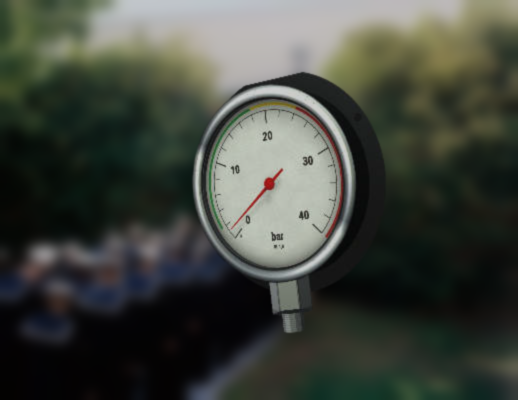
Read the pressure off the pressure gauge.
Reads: 1 bar
